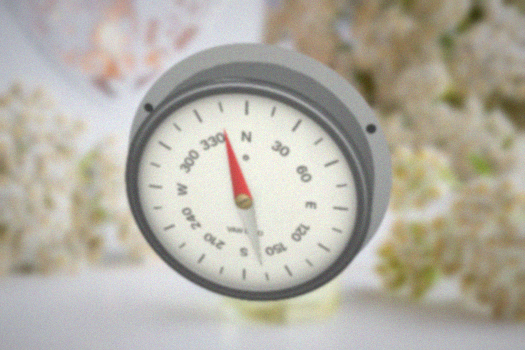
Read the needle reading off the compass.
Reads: 345 °
